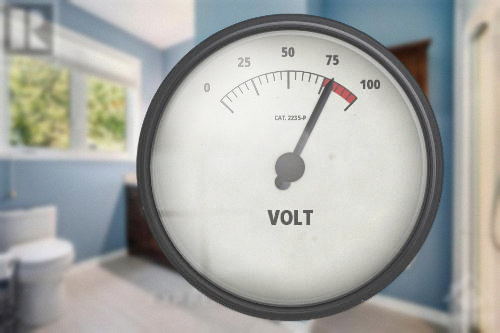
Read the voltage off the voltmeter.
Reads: 80 V
